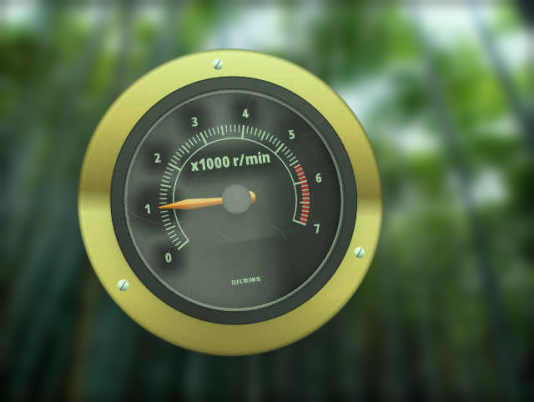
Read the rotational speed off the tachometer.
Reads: 1000 rpm
